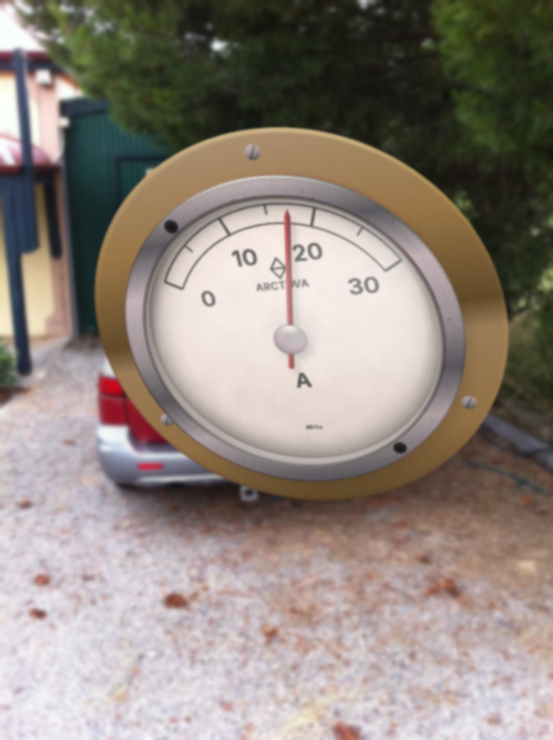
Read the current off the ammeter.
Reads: 17.5 A
